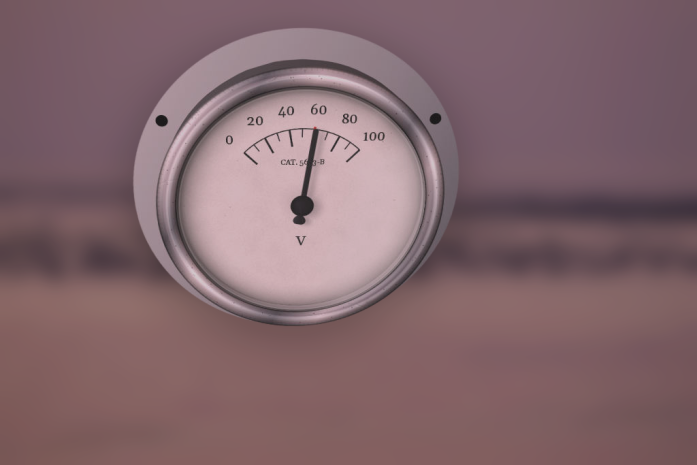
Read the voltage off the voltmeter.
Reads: 60 V
